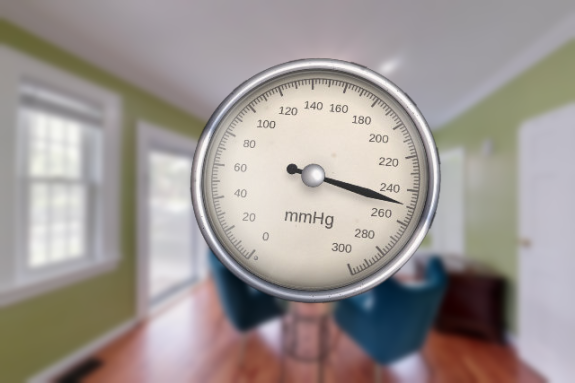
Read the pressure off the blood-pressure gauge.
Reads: 250 mmHg
